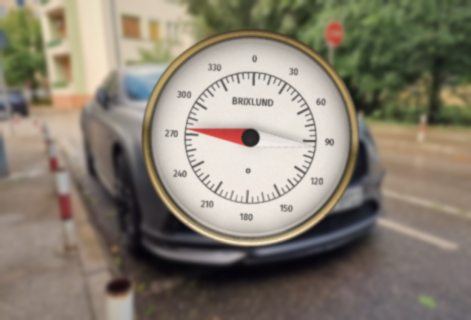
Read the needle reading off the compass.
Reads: 275 °
